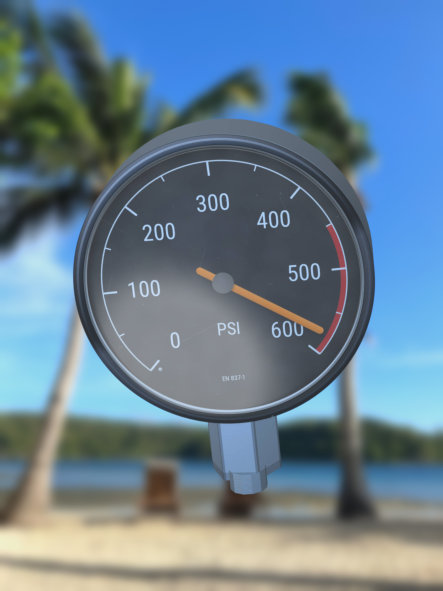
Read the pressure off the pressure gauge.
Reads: 575 psi
